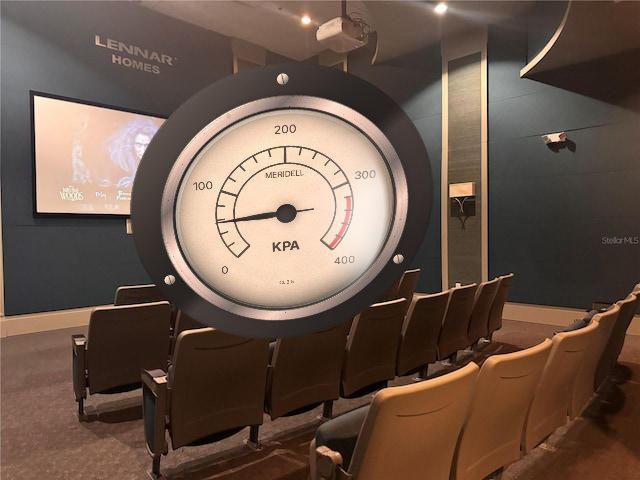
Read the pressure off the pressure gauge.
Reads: 60 kPa
